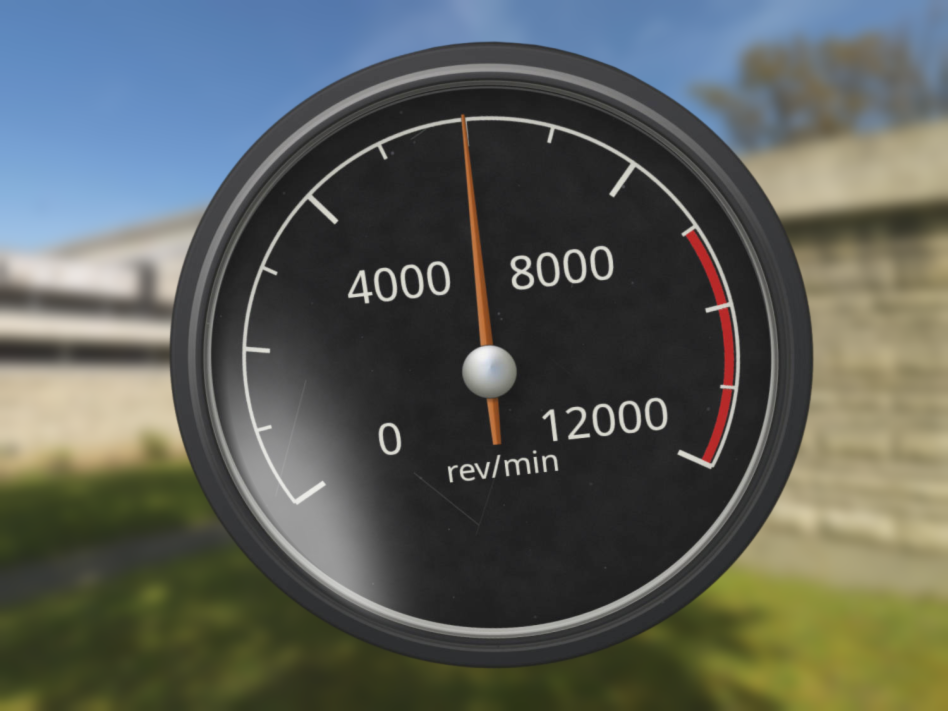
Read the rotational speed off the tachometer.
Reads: 6000 rpm
